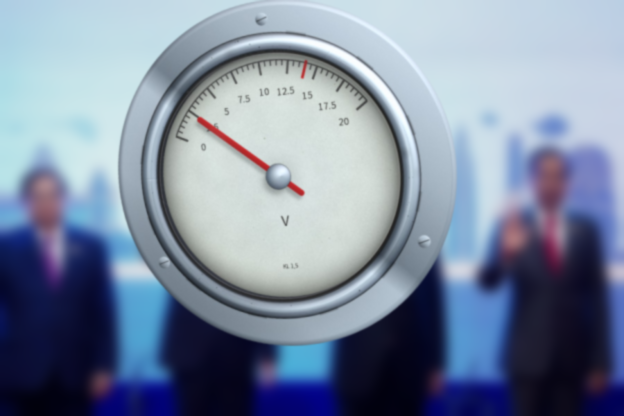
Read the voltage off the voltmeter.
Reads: 2.5 V
